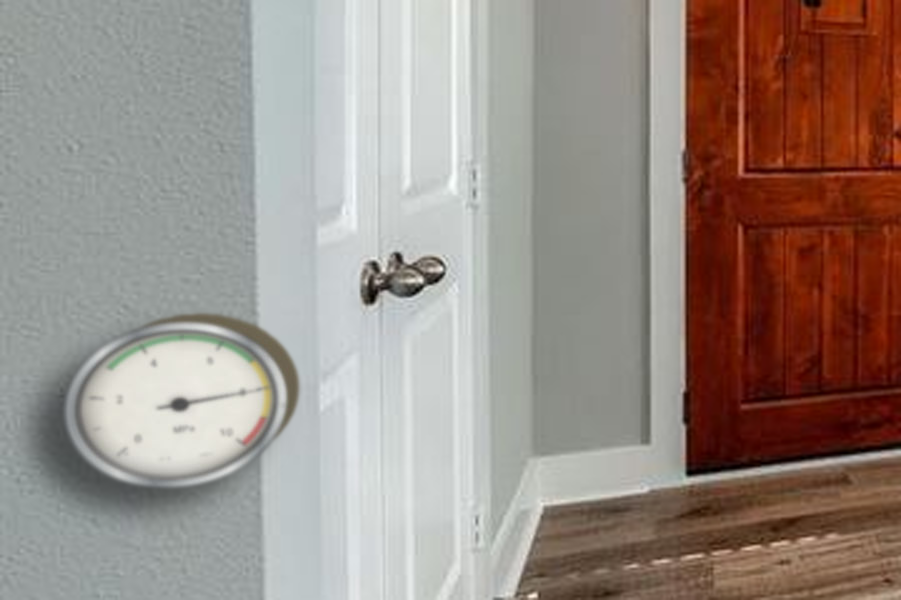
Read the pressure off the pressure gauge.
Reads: 8 MPa
